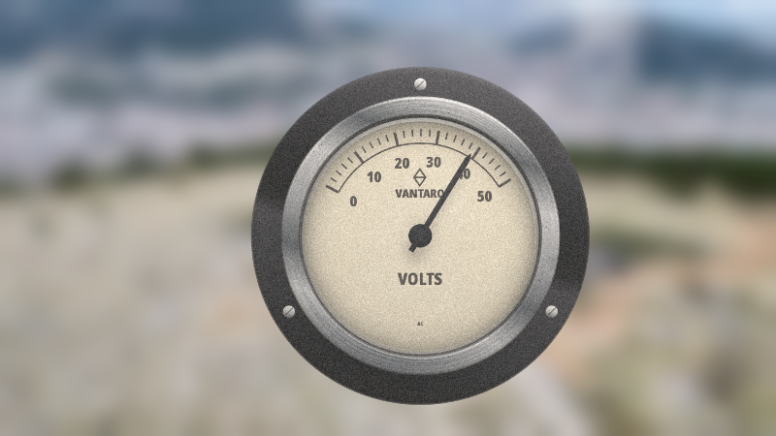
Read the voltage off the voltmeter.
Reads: 39 V
